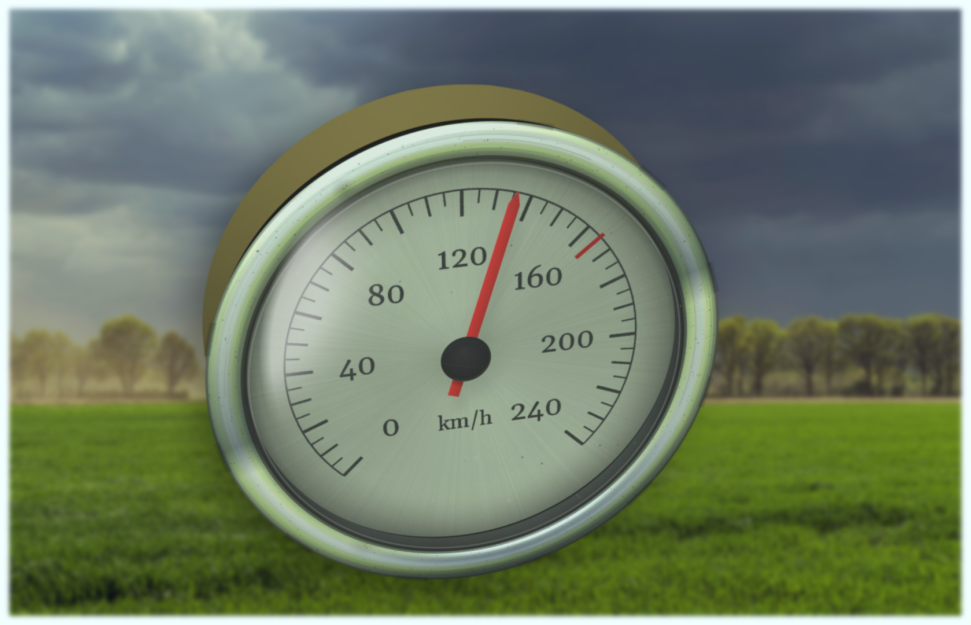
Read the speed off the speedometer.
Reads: 135 km/h
